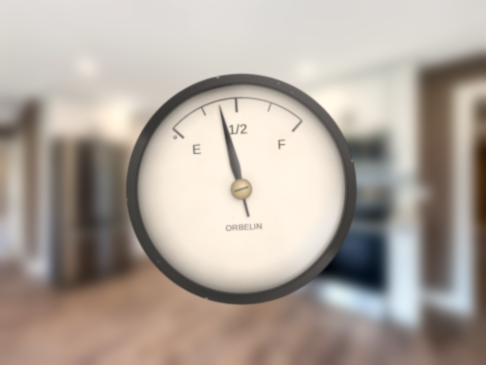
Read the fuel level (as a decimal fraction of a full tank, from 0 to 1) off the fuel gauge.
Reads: 0.375
